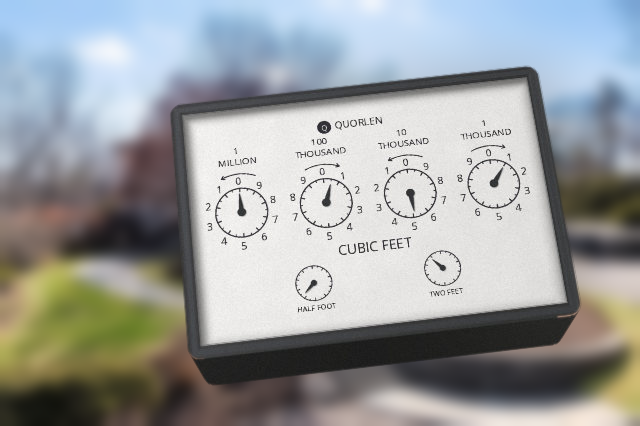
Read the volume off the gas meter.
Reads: 5100 ft³
